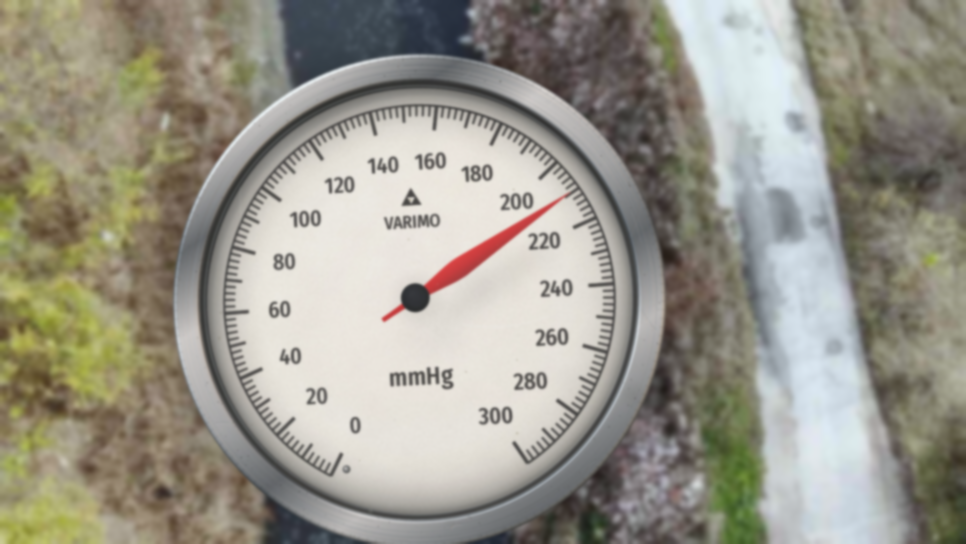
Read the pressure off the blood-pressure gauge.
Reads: 210 mmHg
